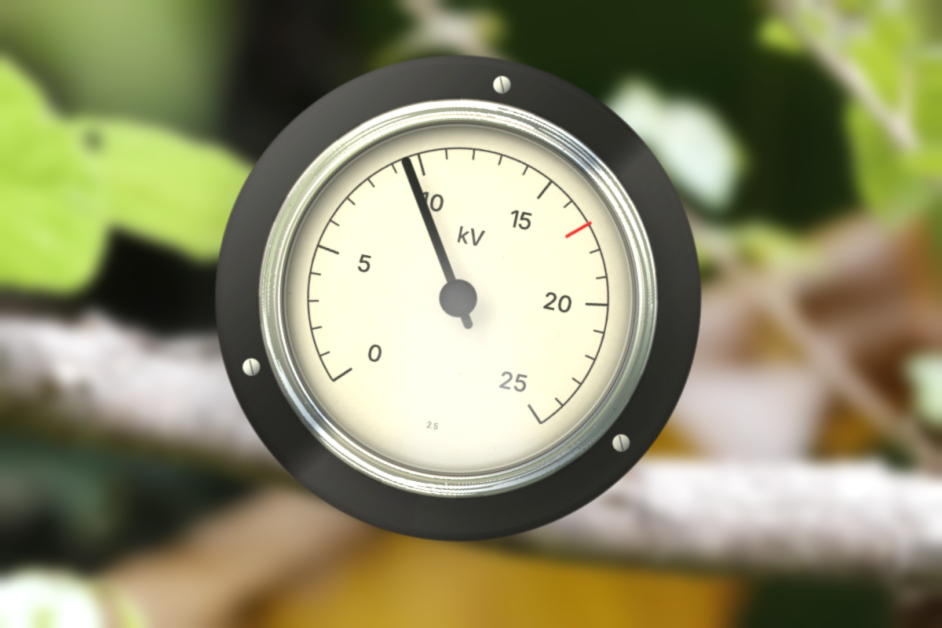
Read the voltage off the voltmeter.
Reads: 9.5 kV
